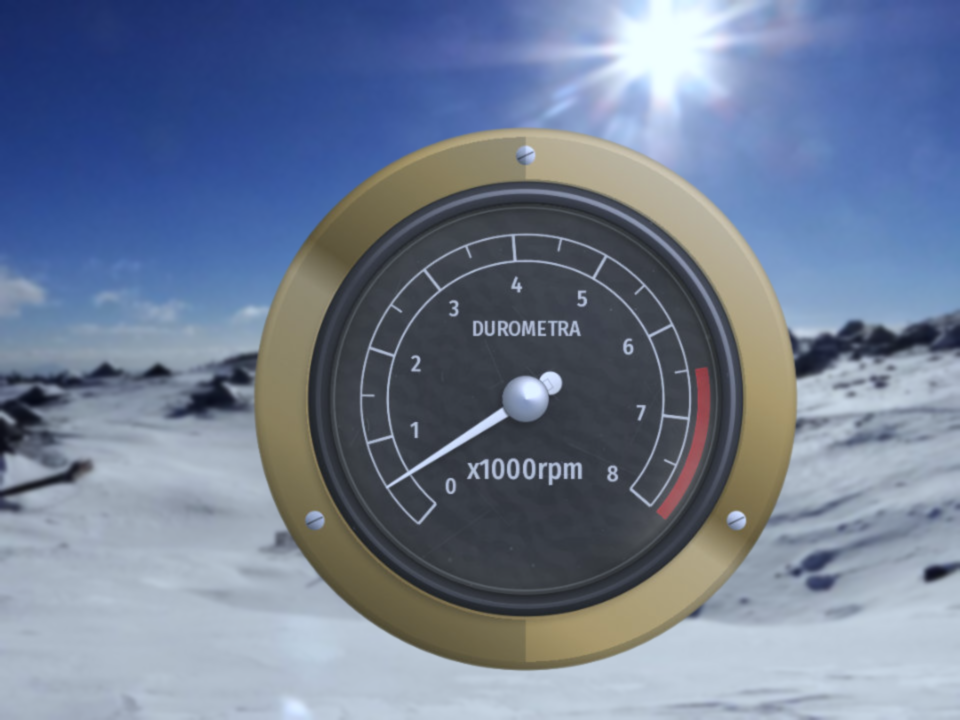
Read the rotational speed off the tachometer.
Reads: 500 rpm
